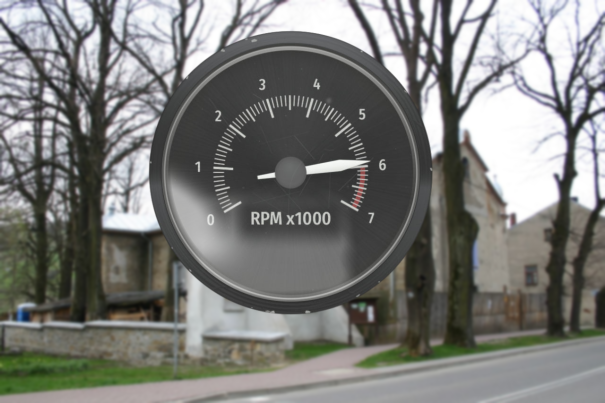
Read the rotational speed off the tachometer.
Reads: 5900 rpm
